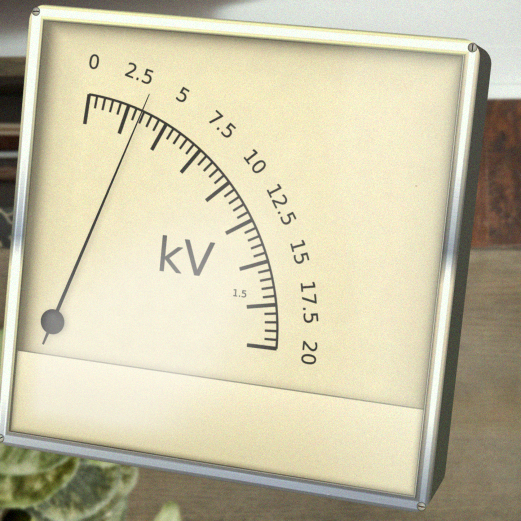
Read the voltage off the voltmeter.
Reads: 3.5 kV
